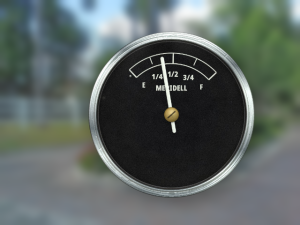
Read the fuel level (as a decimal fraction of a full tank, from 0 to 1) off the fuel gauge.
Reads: 0.375
